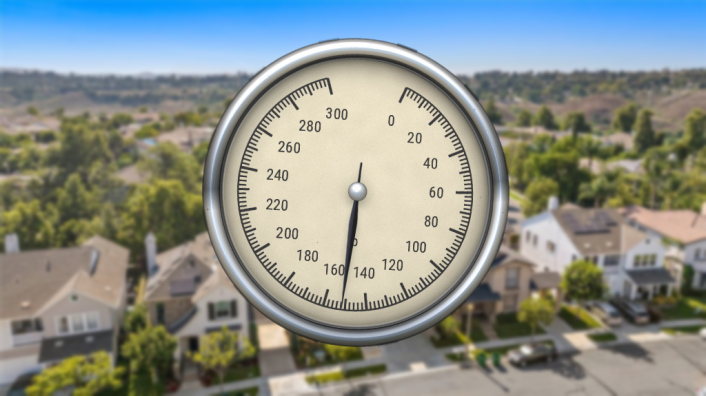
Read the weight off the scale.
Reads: 152 lb
